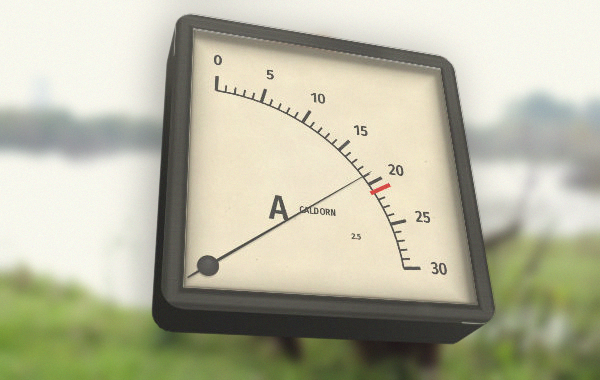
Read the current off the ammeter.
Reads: 19 A
